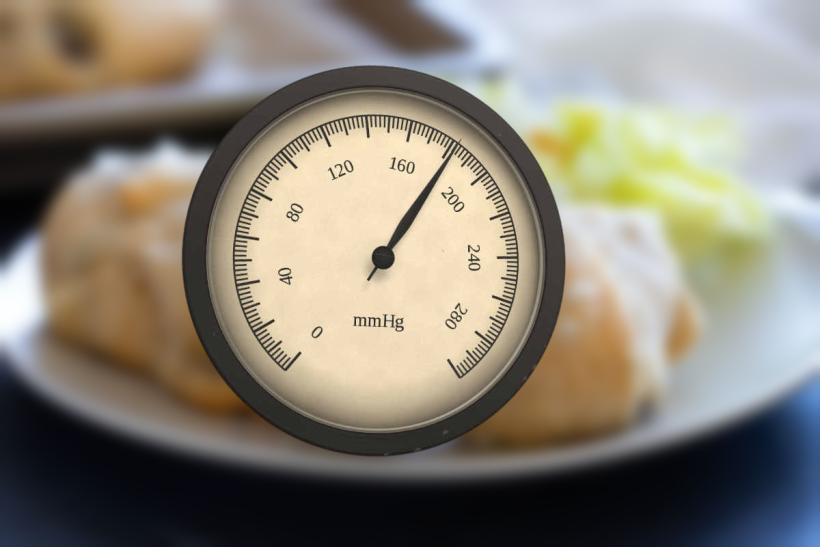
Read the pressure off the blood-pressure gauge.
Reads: 182 mmHg
